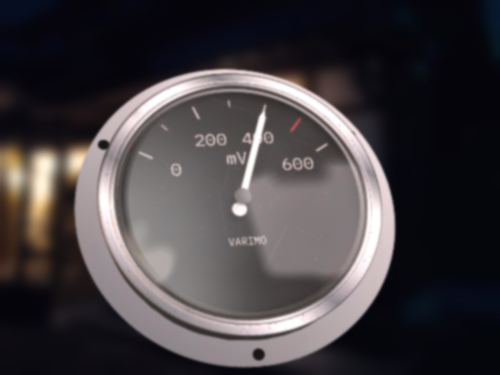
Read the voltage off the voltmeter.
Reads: 400 mV
